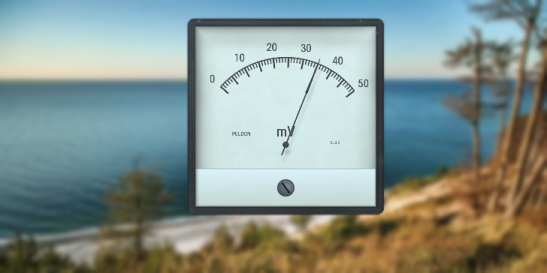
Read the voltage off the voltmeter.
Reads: 35 mV
